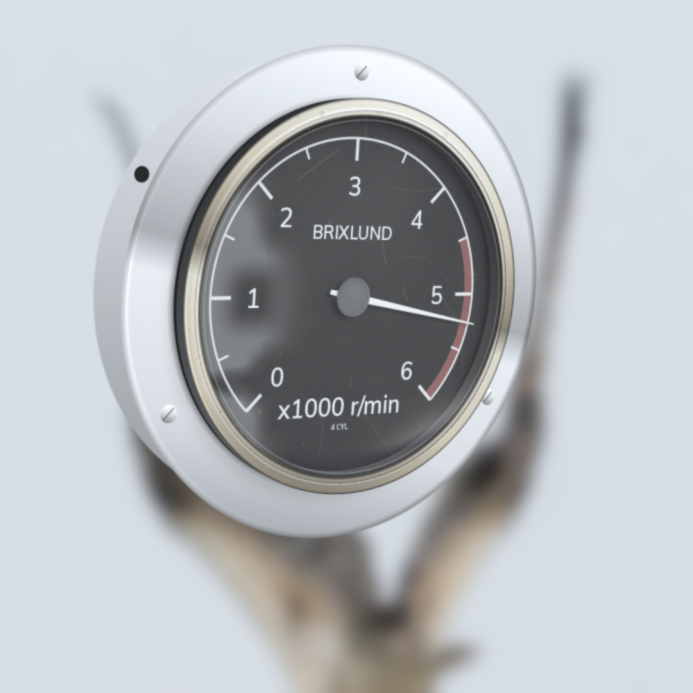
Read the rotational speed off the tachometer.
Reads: 5250 rpm
